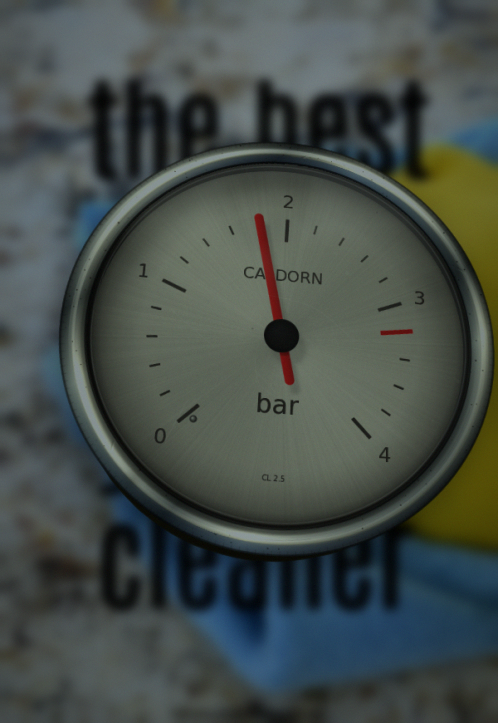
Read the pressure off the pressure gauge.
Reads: 1.8 bar
